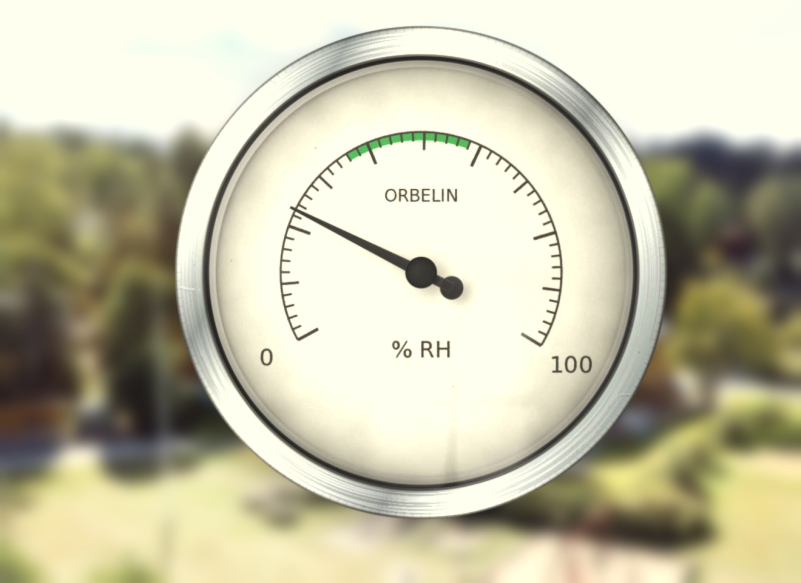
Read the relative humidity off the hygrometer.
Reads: 23 %
